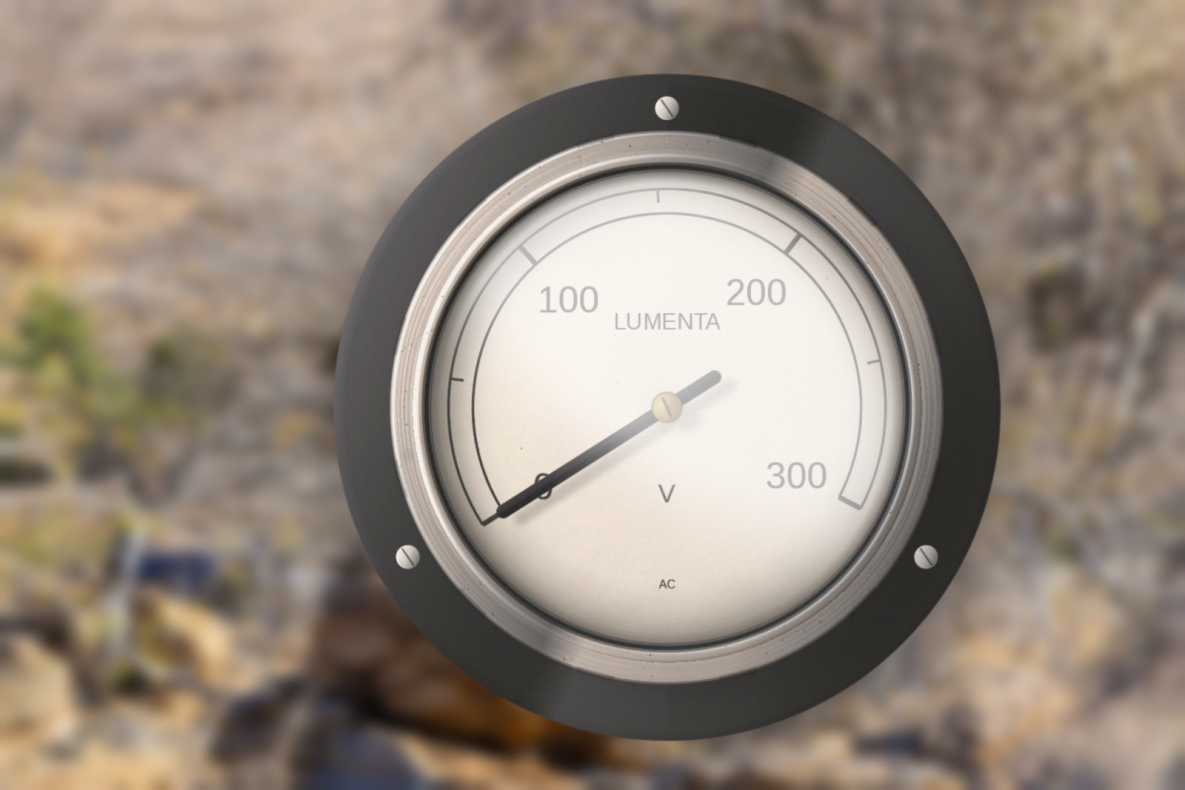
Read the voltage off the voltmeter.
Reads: 0 V
